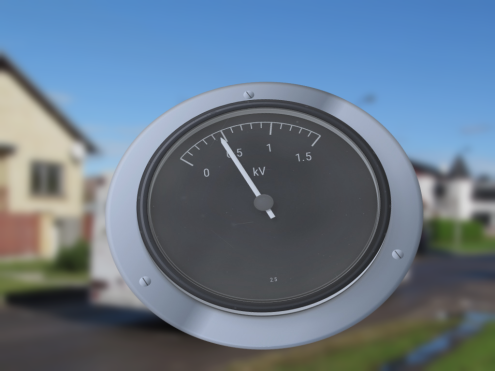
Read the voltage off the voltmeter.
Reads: 0.45 kV
